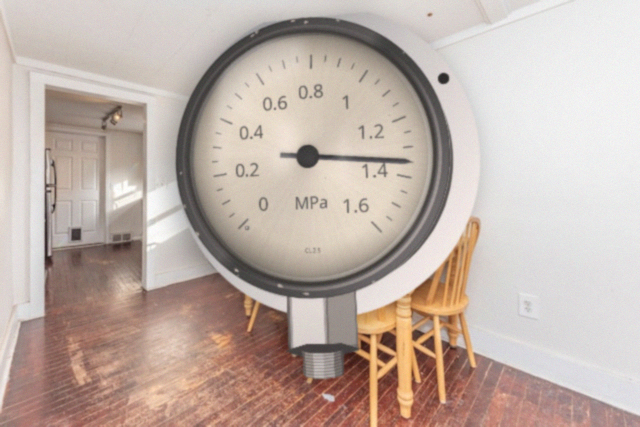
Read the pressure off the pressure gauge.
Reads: 1.35 MPa
